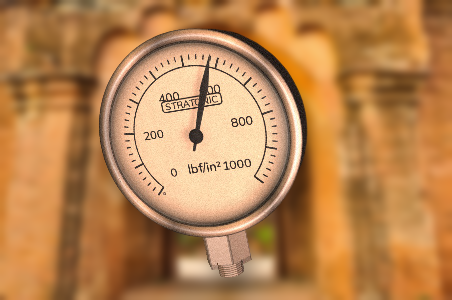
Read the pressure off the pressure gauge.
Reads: 580 psi
